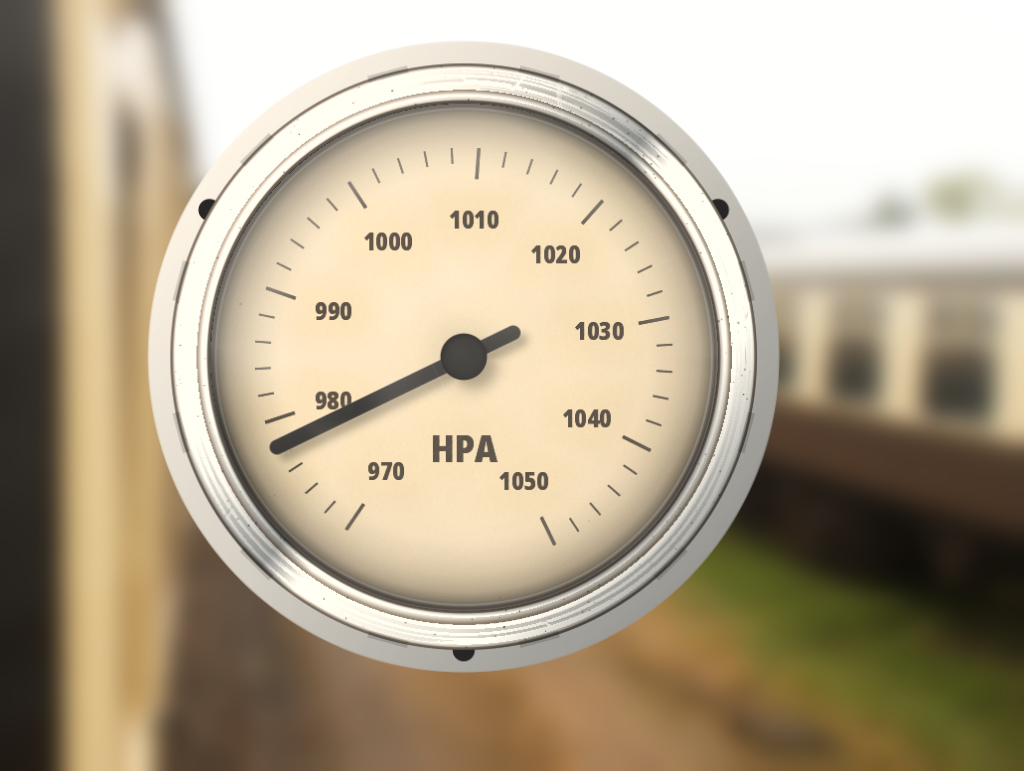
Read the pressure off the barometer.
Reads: 978 hPa
